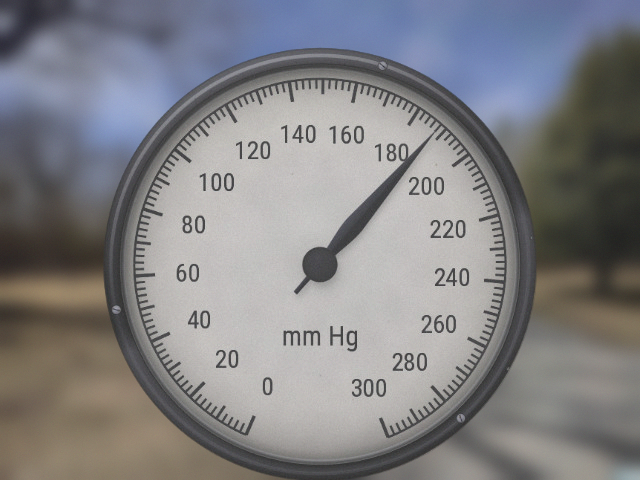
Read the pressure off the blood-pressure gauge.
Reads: 188 mmHg
